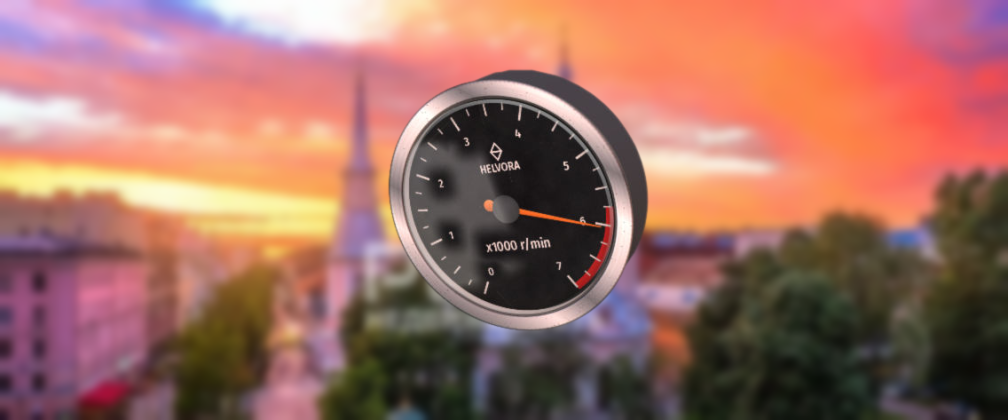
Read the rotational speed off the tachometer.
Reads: 6000 rpm
